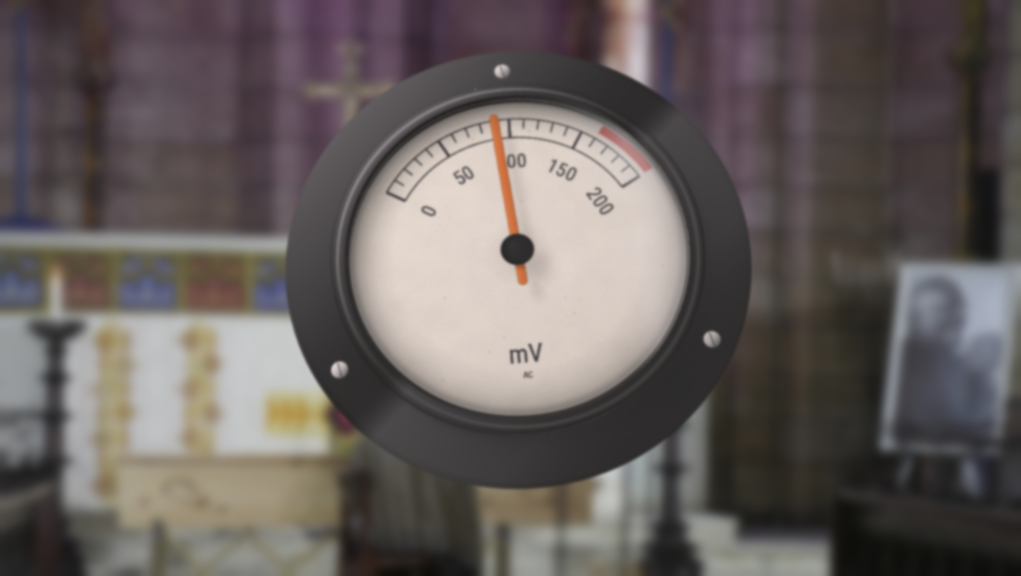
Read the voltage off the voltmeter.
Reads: 90 mV
